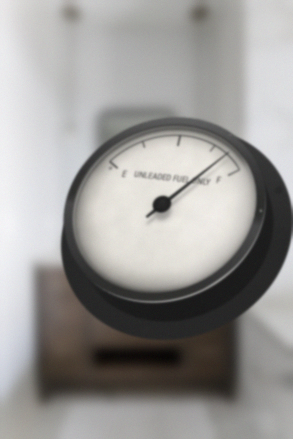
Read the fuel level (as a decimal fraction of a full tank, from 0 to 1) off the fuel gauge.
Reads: 0.875
